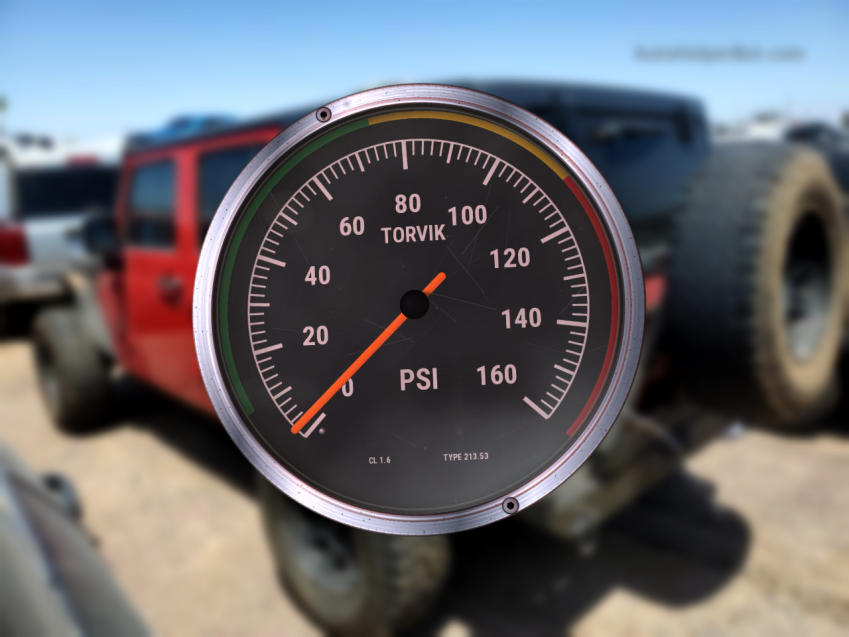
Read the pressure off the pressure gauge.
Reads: 2 psi
